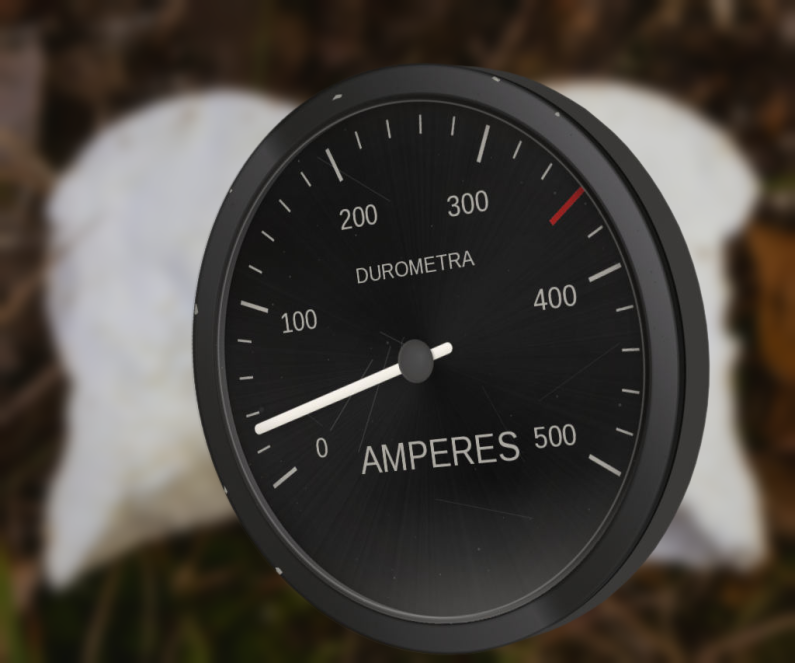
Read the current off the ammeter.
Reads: 30 A
